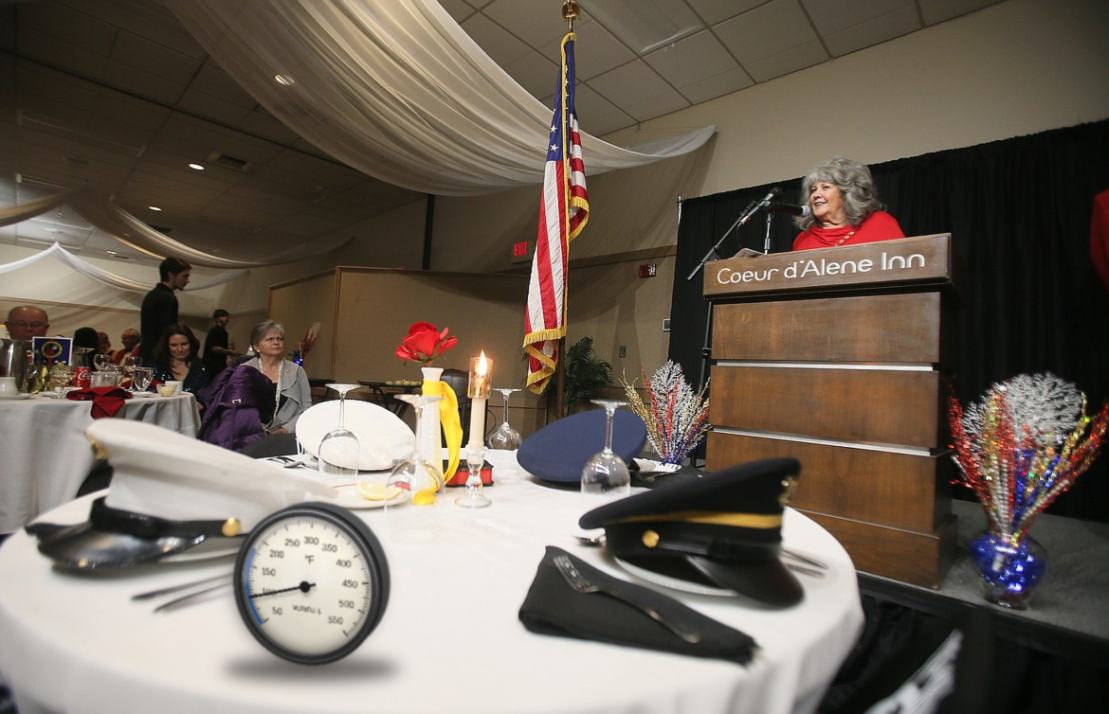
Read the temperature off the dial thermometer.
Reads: 100 °F
